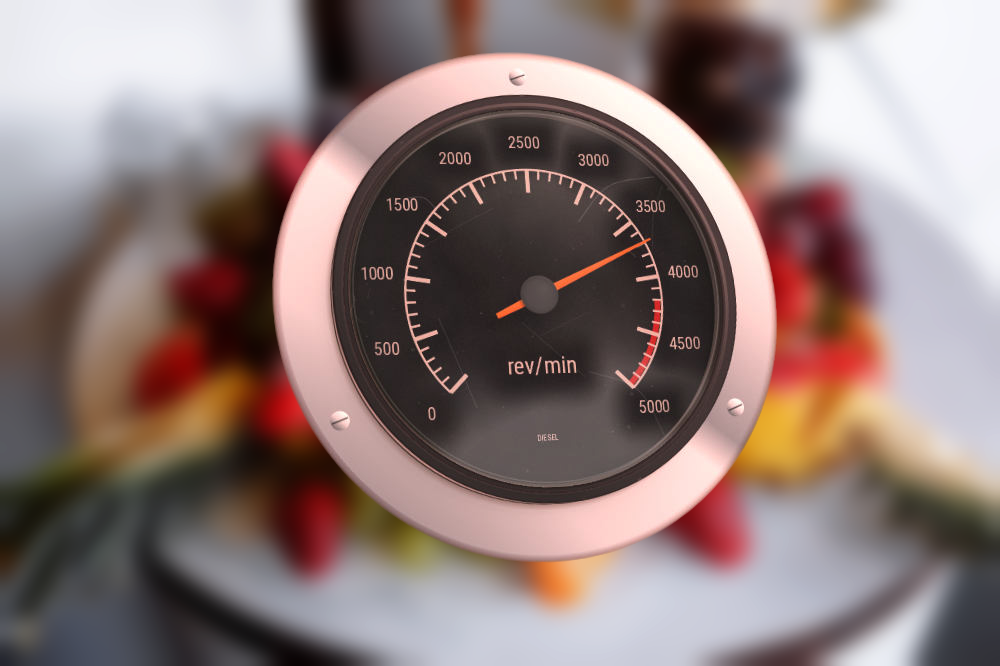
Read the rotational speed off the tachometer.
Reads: 3700 rpm
